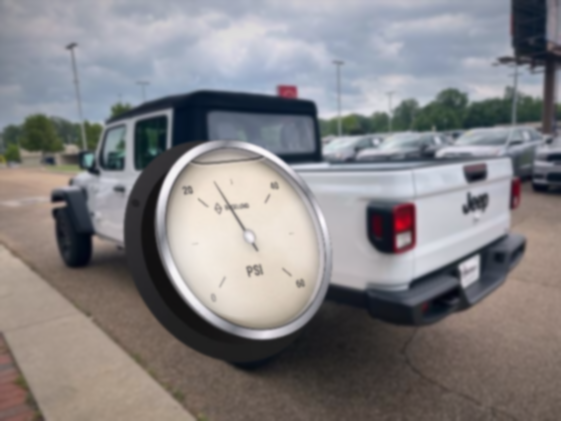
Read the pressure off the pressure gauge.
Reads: 25 psi
